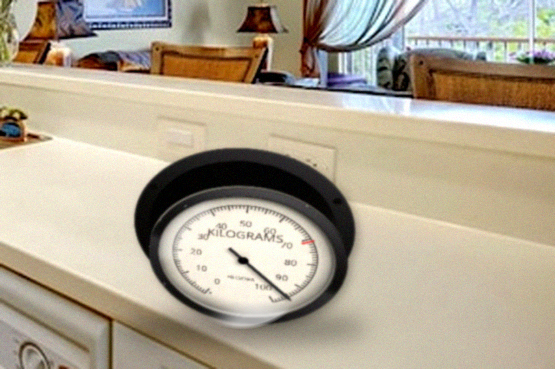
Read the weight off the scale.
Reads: 95 kg
